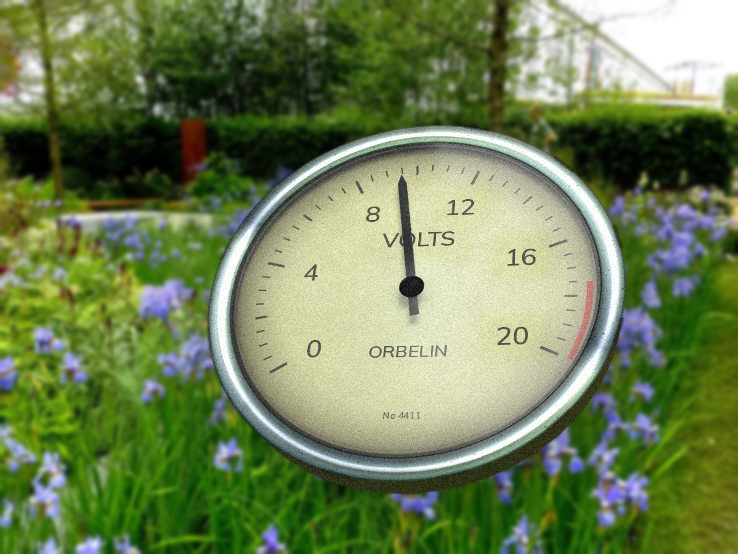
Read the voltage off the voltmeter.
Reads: 9.5 V
